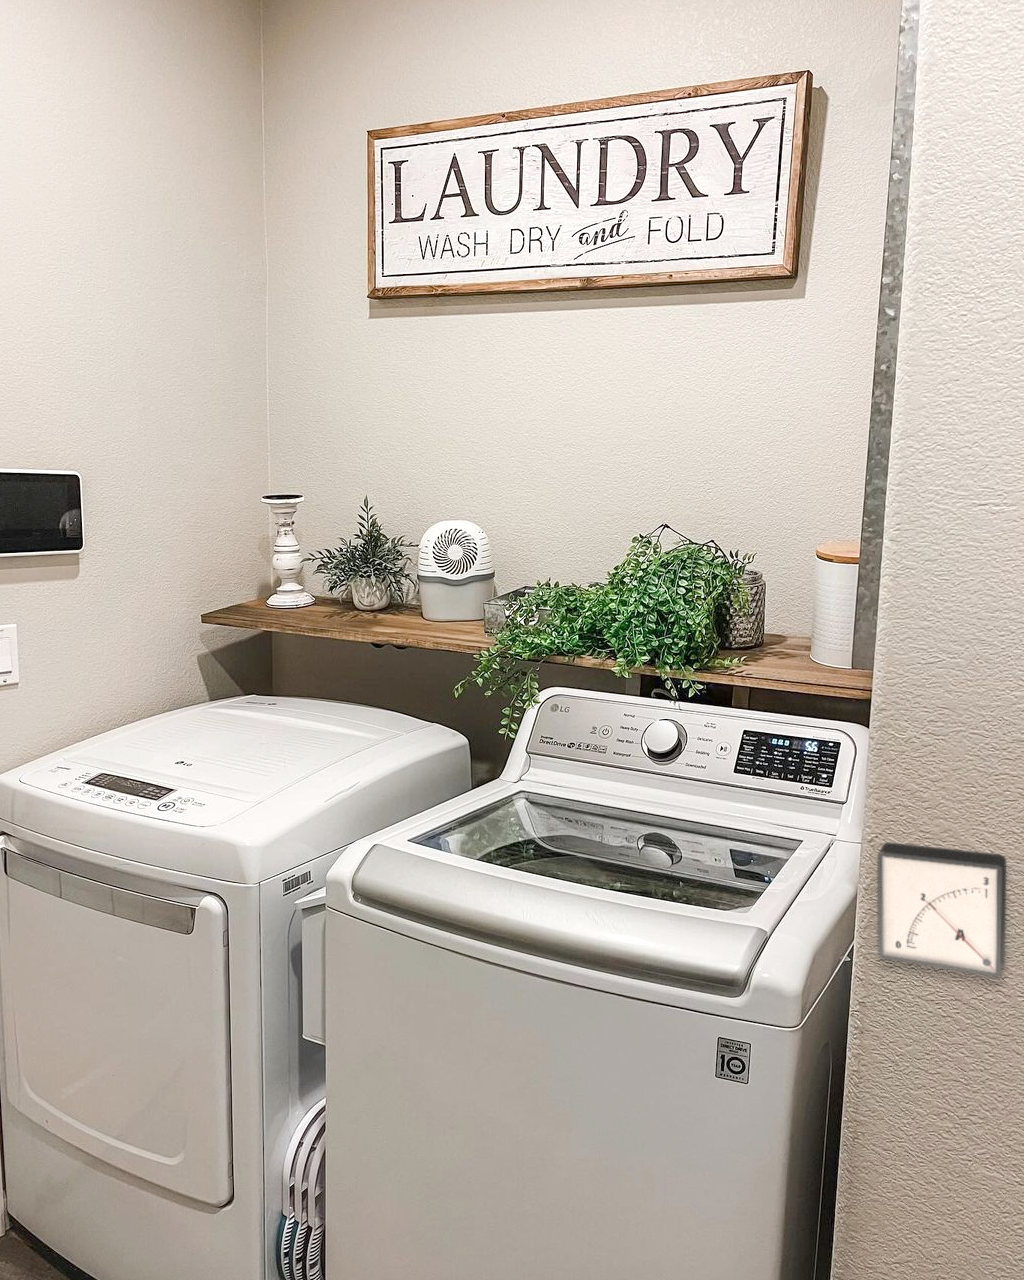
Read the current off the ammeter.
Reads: 2 A
